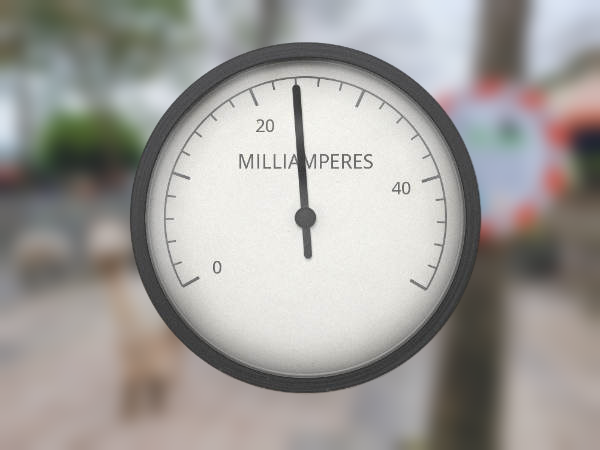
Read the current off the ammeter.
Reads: 24 mA
